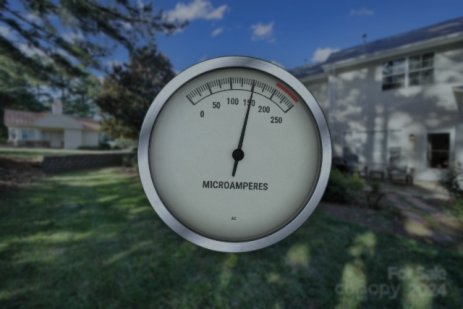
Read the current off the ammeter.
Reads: 150 µA
